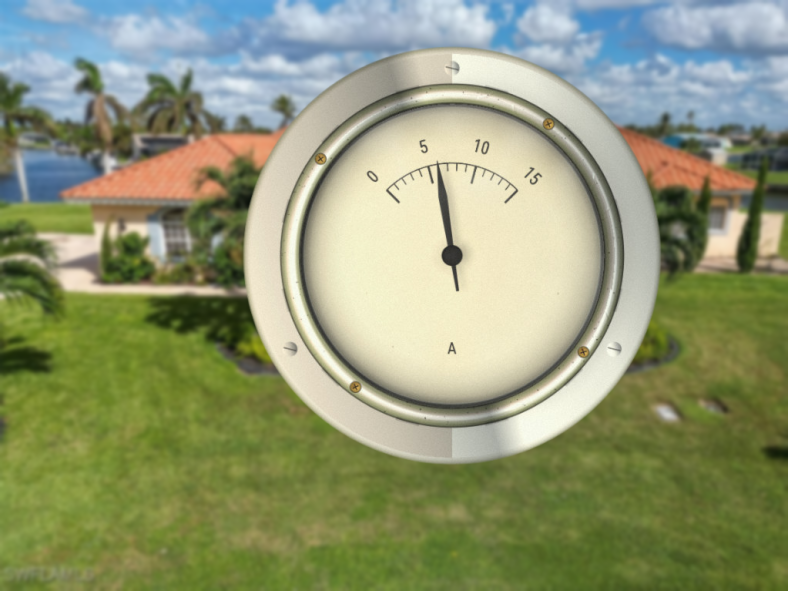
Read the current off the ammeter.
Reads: 6 A
